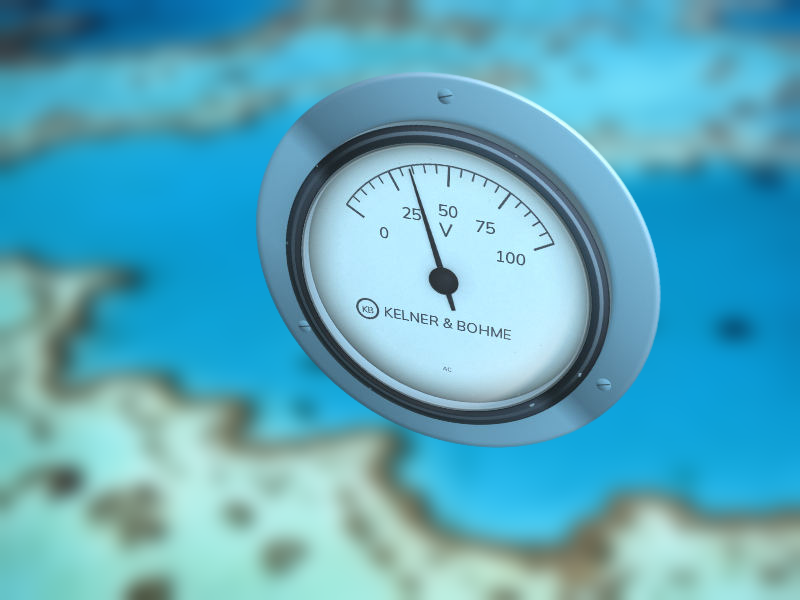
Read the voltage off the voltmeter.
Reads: 35 V
